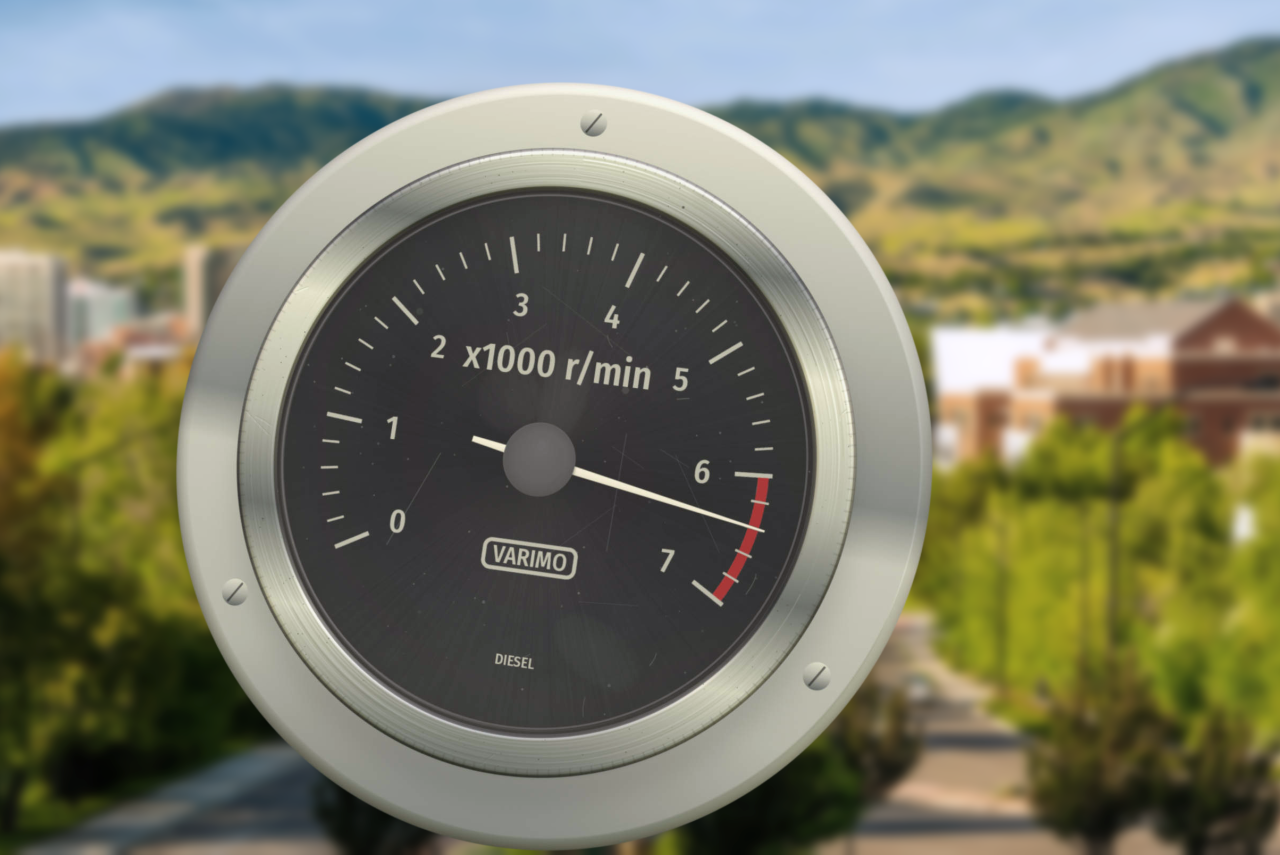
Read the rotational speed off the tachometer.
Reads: 6400 rpm
